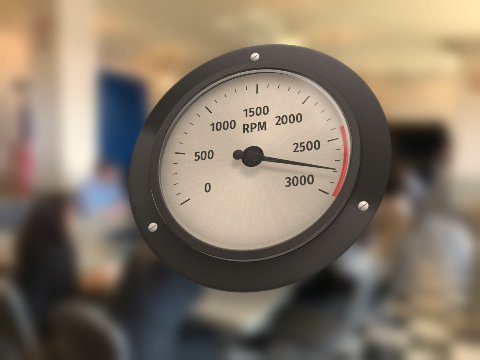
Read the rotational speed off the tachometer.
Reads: 2800 rpm
